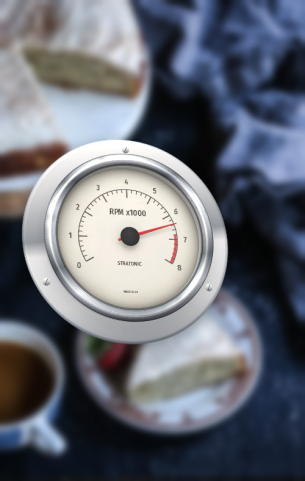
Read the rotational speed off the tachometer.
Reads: 6400 rpm
